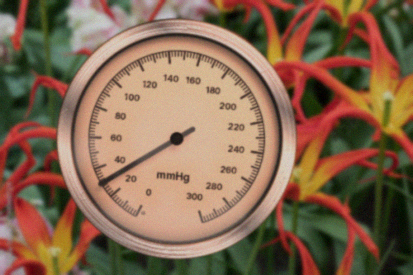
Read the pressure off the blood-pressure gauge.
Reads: 30 mmHg
